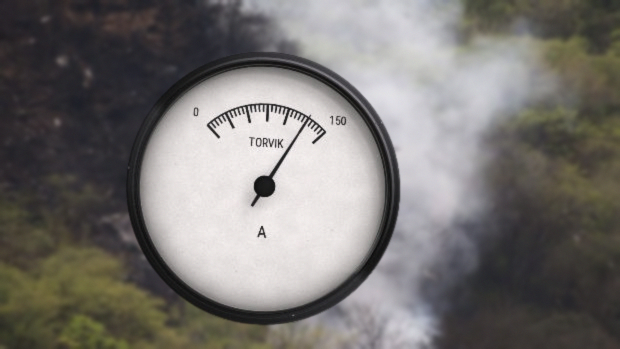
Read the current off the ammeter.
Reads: 125 A
